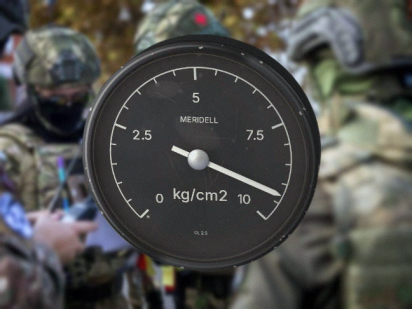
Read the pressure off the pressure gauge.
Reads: 9.25 kg/cm²
